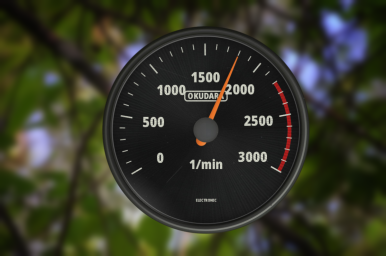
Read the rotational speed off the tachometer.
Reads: 1800 rpm
